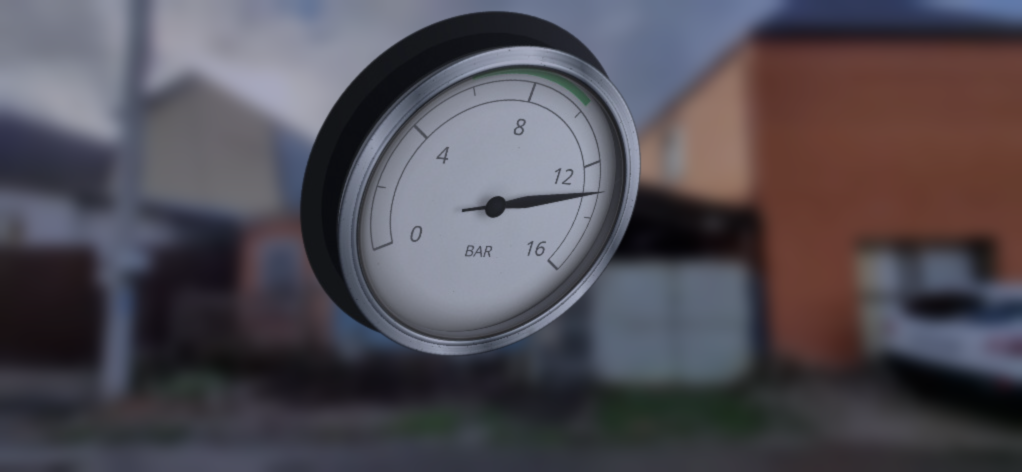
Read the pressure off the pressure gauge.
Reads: 13 bar
